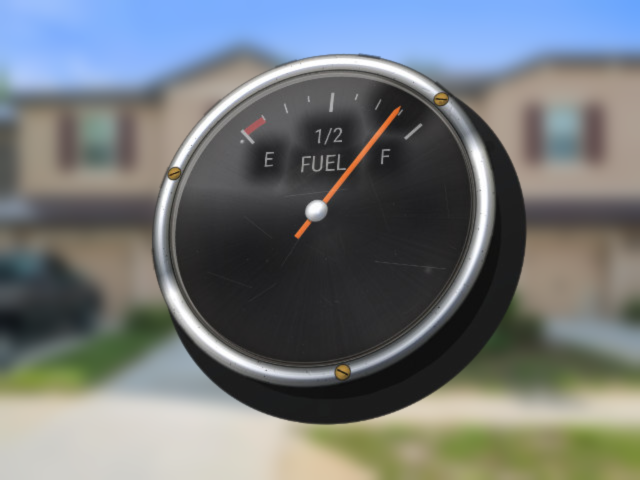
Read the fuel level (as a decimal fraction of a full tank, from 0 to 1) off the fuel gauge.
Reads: 0.875
